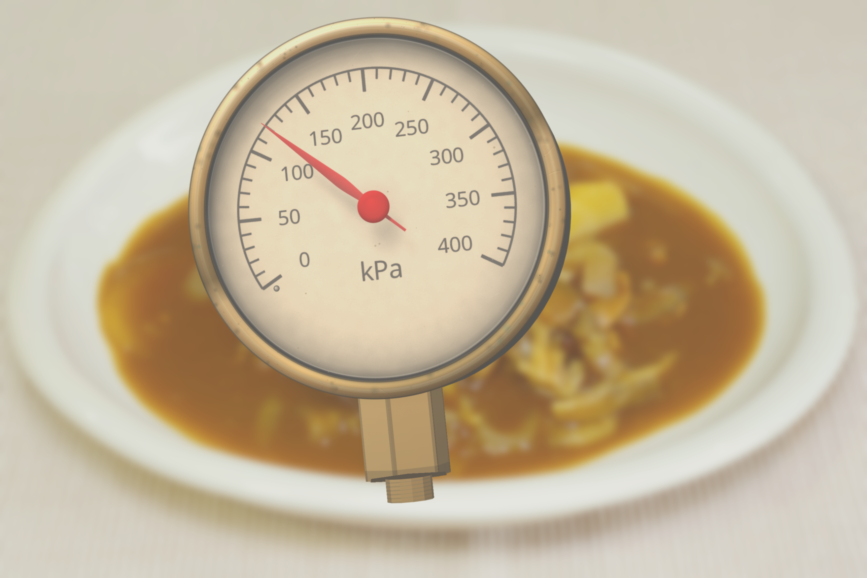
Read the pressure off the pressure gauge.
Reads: 120 kPa
